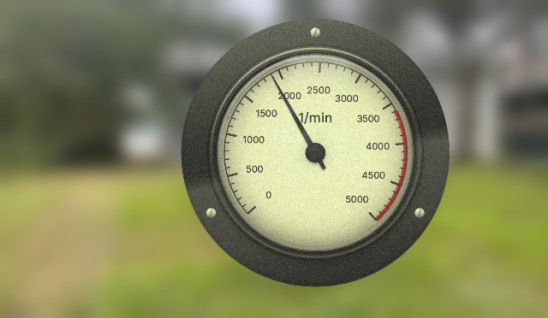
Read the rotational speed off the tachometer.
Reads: 1900 rpm
